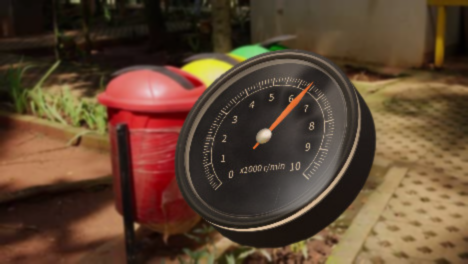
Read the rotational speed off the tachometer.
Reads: 6500 rpm
